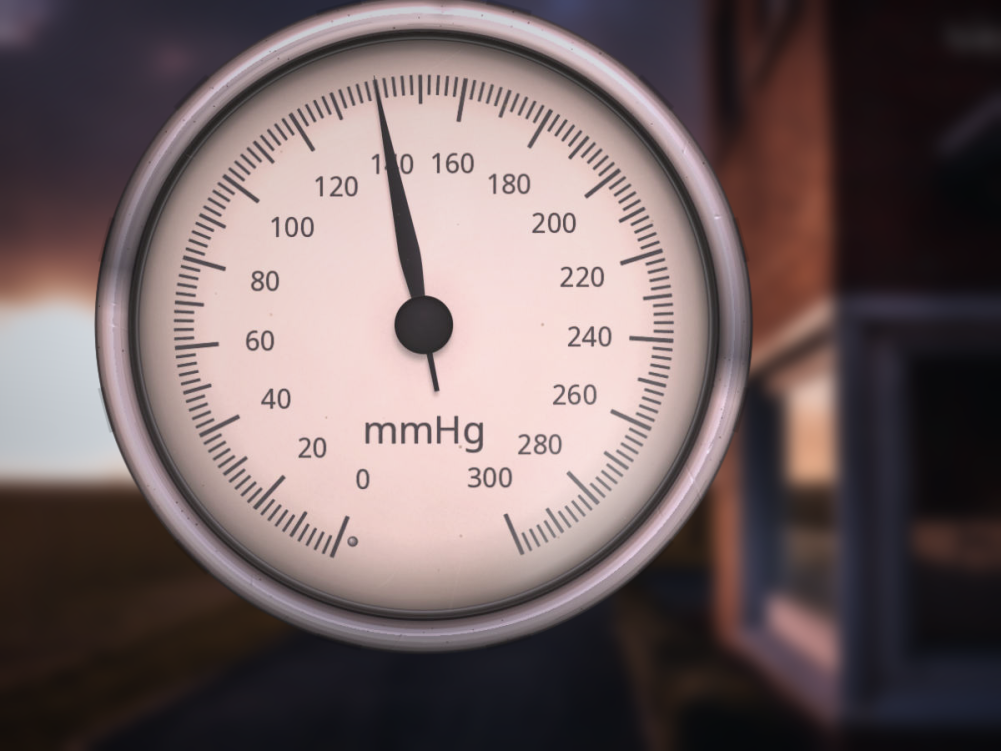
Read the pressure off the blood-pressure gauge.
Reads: 140 mmHg
